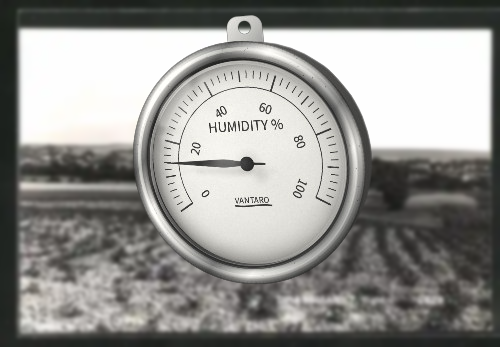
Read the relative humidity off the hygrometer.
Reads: 14 %
